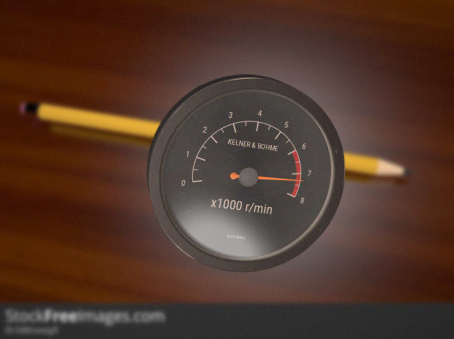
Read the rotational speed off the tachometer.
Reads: 7250 rpm
